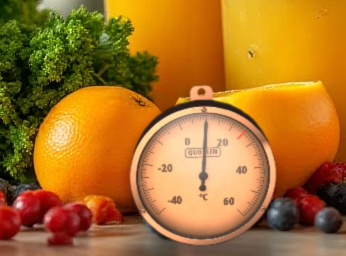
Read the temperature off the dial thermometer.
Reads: 10 °C
